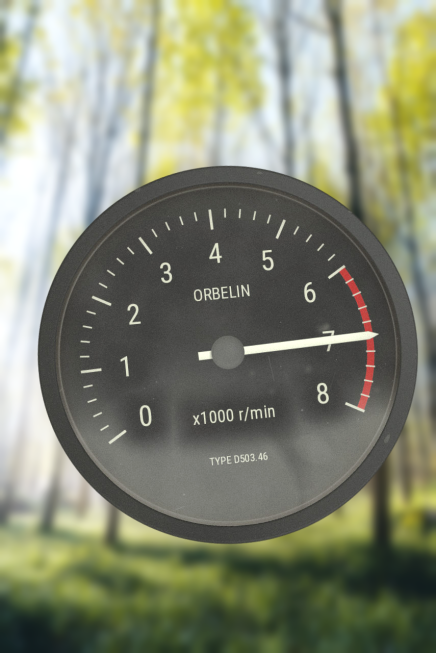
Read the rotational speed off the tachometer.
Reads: 7000 rpm
